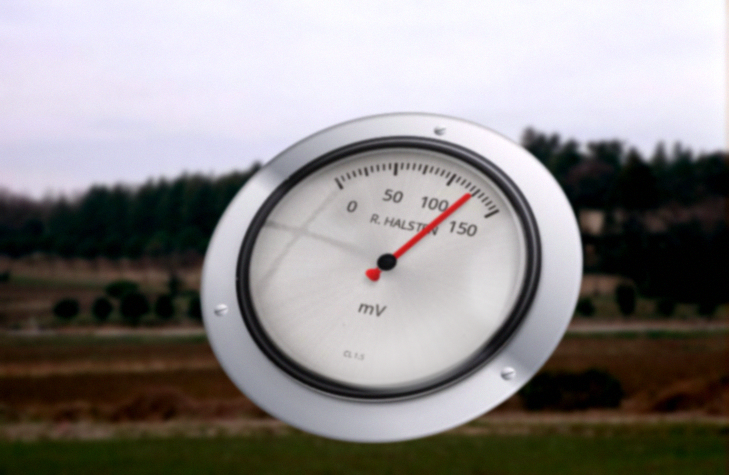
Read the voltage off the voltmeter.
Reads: 125 mV
